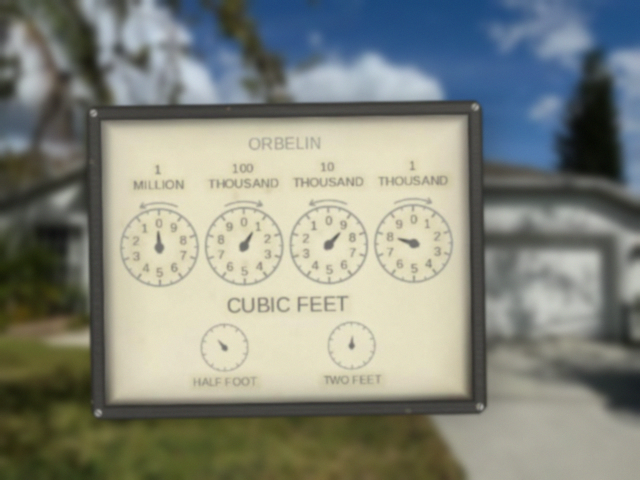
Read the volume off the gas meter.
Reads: 8800 ft³
